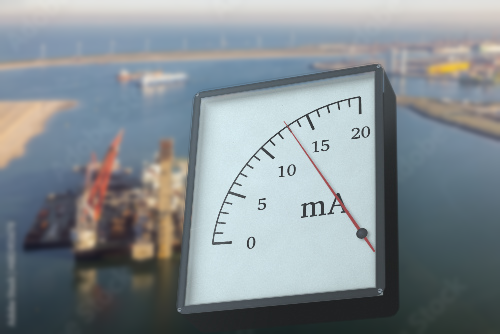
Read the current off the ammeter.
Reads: 13 mA
